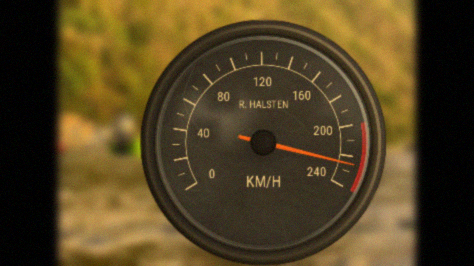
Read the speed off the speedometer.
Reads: 225 km/h
